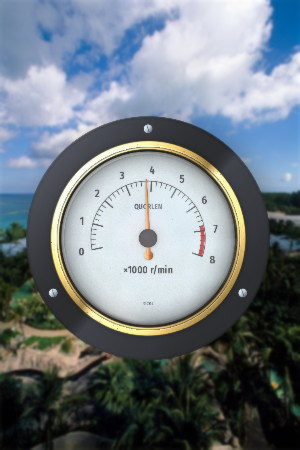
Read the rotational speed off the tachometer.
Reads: 3800 rpm
